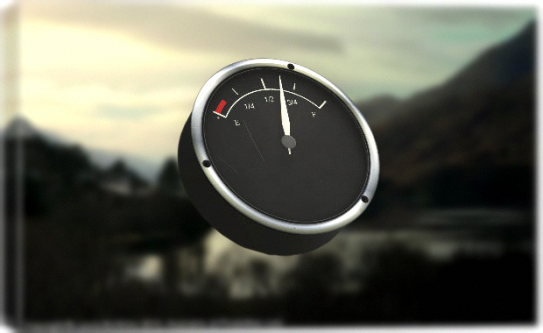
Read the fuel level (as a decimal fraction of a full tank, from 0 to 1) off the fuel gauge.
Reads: 0.625
